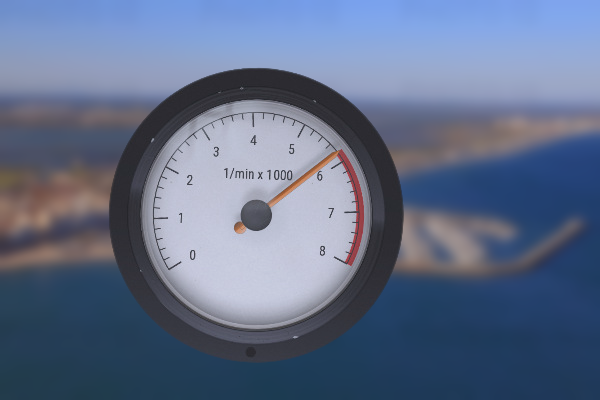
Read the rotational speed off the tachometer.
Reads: 5800 rpm
